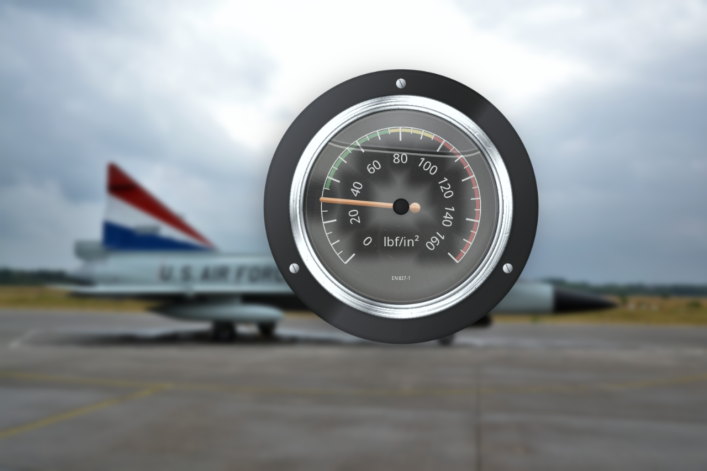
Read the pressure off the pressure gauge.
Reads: 30 psi
